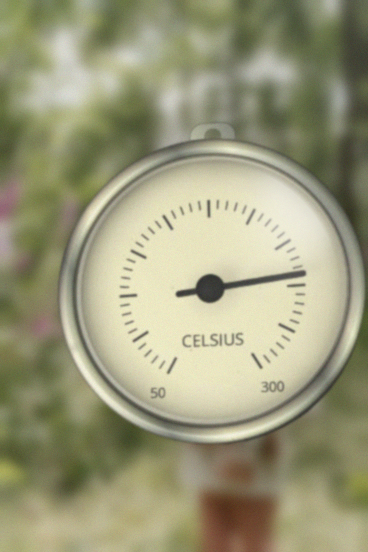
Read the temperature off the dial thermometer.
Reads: 245 °C
